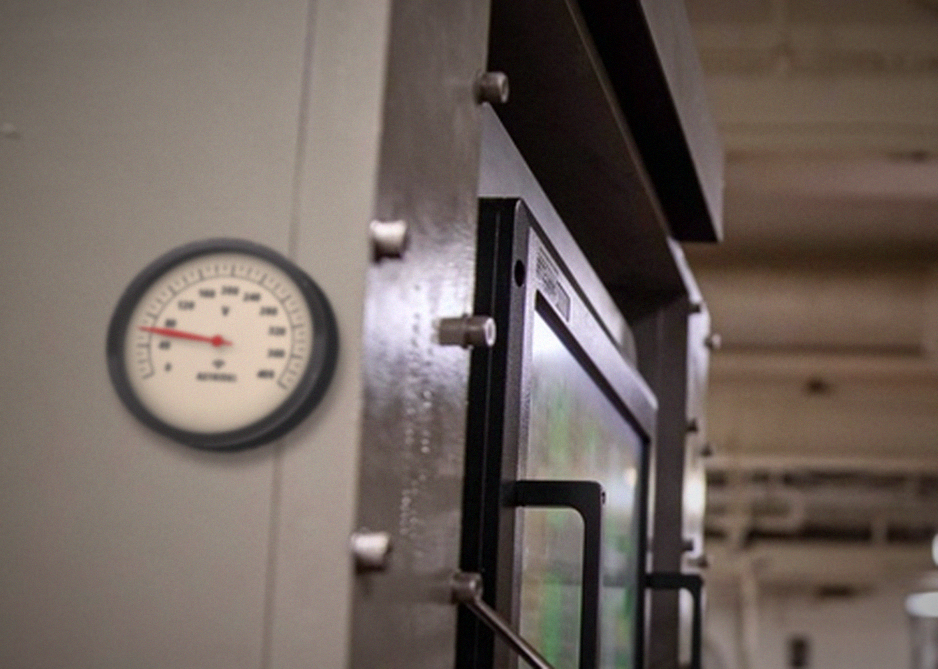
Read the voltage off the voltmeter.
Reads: 60 V
